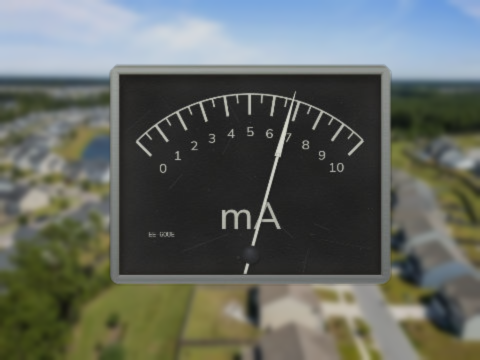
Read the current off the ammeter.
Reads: 6.75 mA
